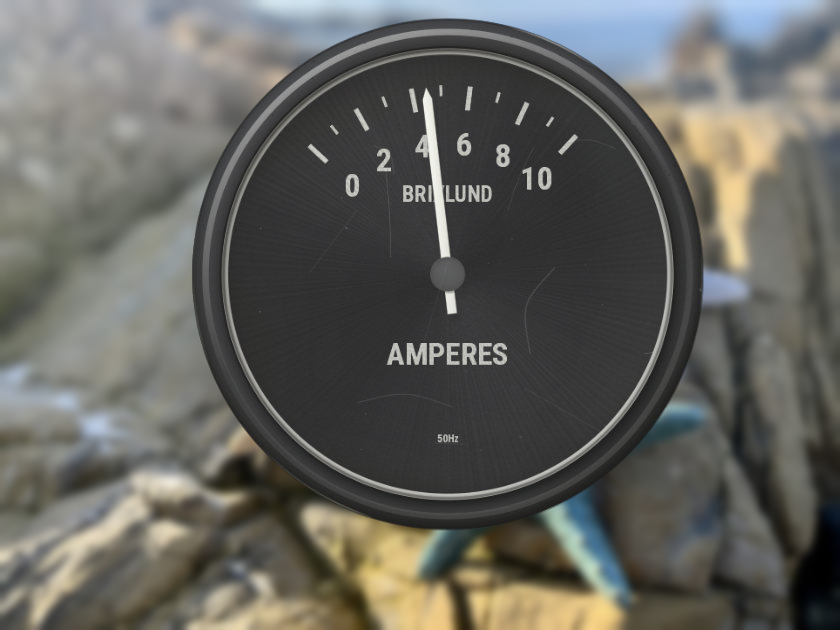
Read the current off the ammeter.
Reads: 4.5 A
